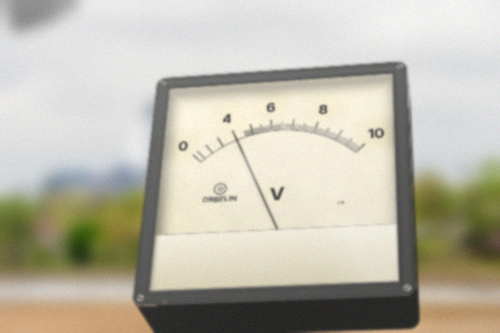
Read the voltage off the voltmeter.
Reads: 4 V
